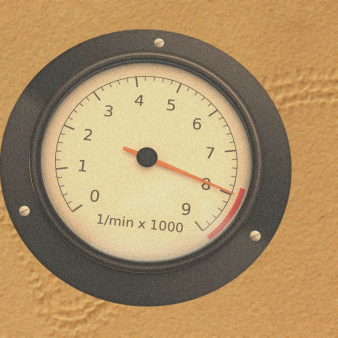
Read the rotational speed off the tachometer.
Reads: 8000 rpm
